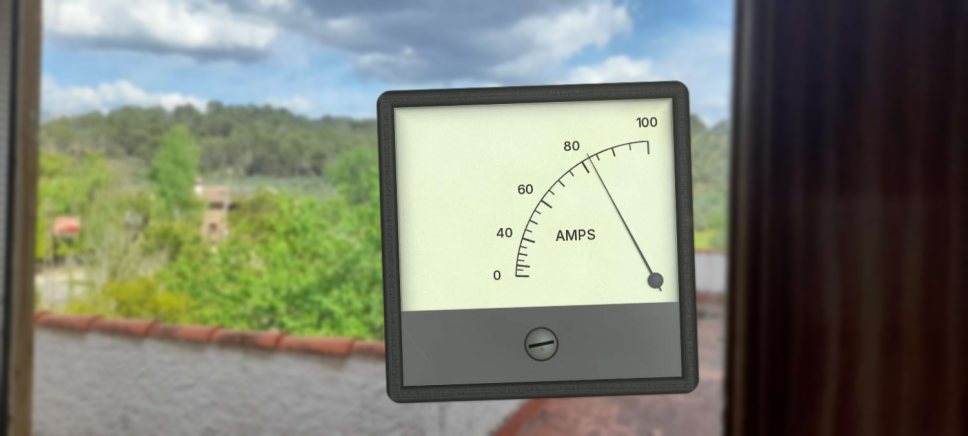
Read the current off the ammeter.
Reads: 82.5 A
